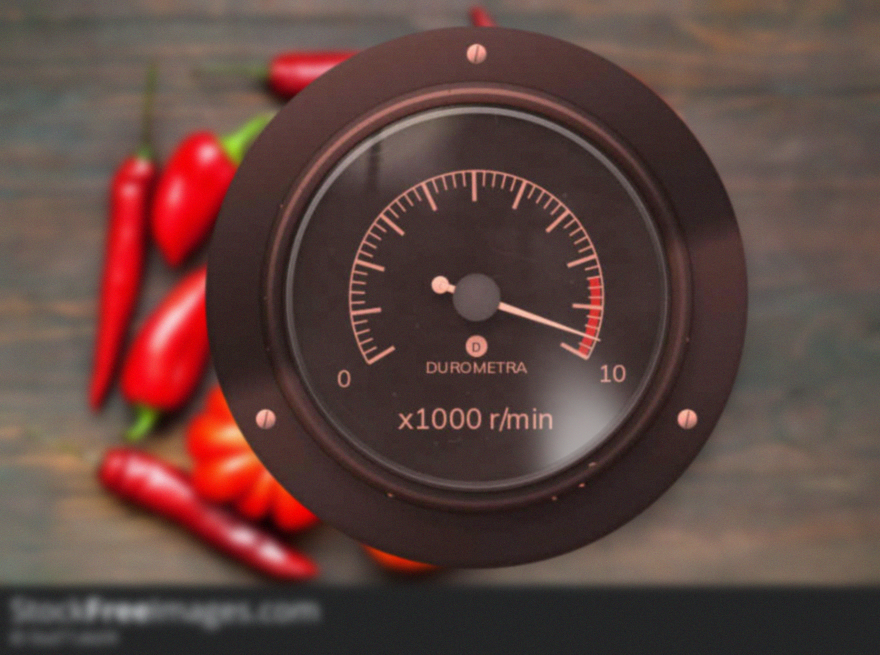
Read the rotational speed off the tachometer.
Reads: 9600 rpm
